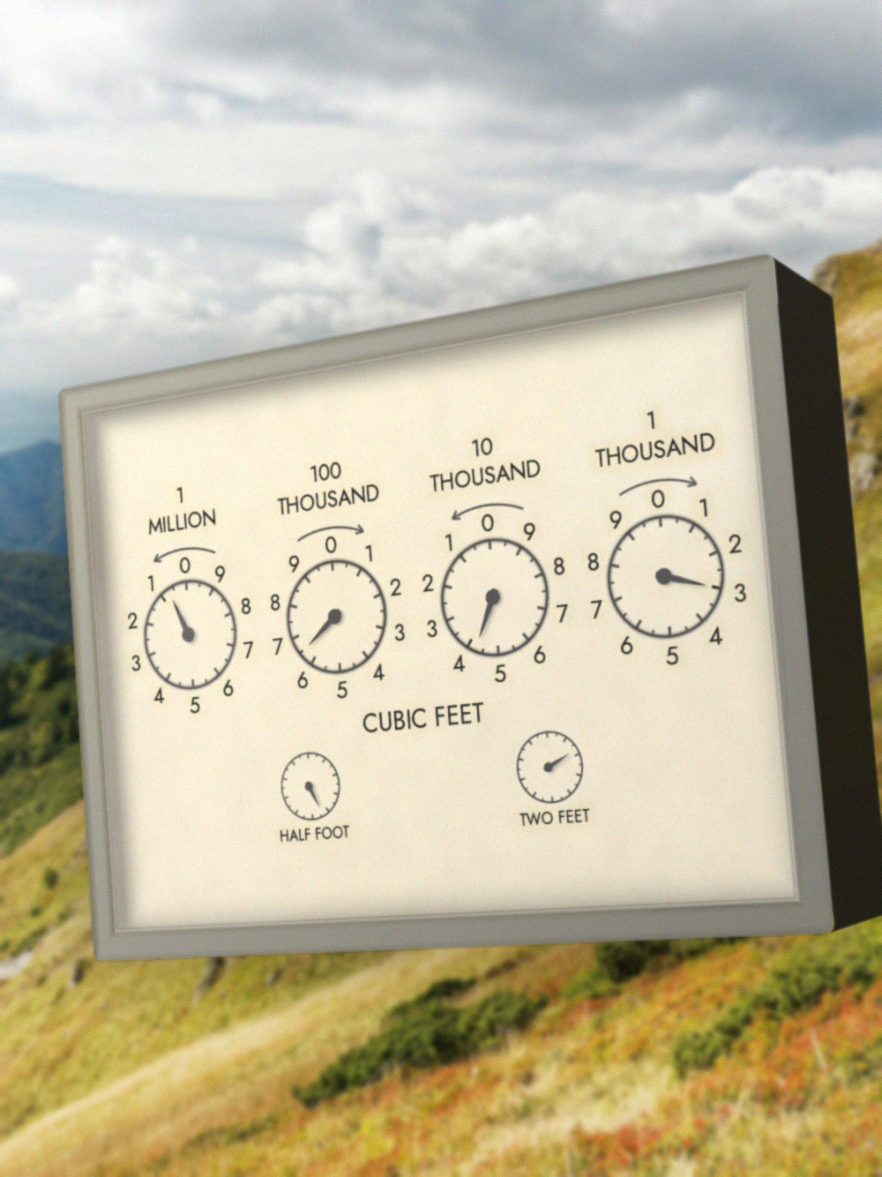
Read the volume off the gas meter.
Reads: 64300 ft³
